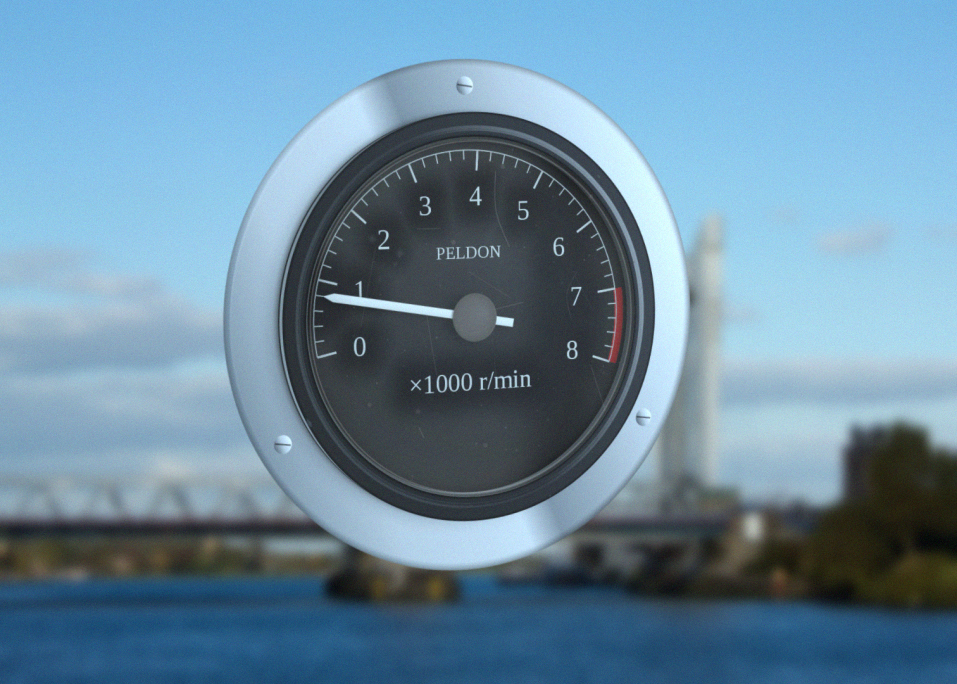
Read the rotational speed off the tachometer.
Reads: 800 rpm
